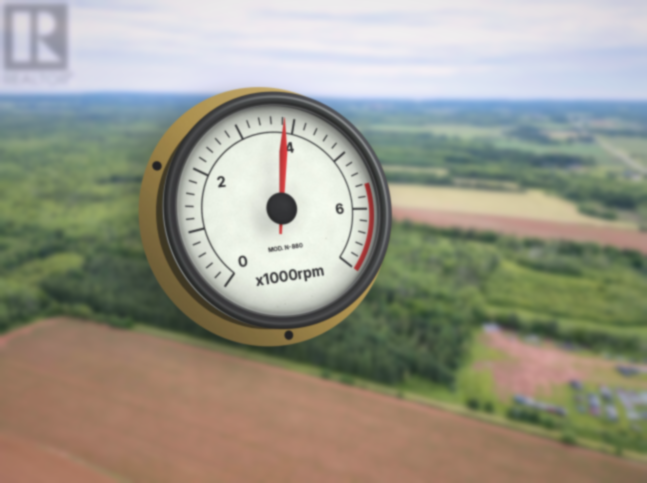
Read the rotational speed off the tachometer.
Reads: 3800 rpm
